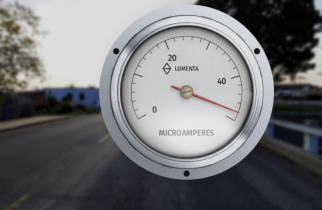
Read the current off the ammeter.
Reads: 48 µA
